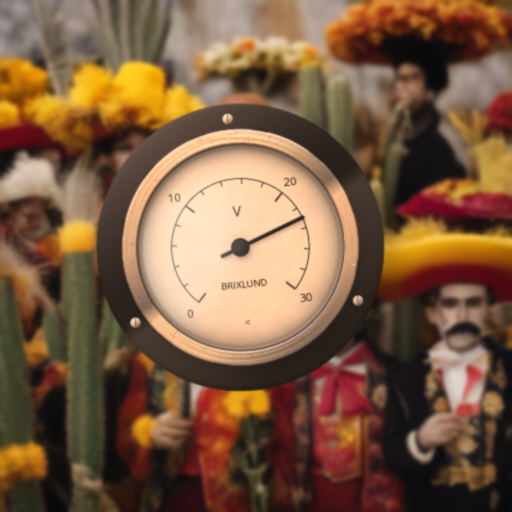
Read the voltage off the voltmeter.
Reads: 23 V
